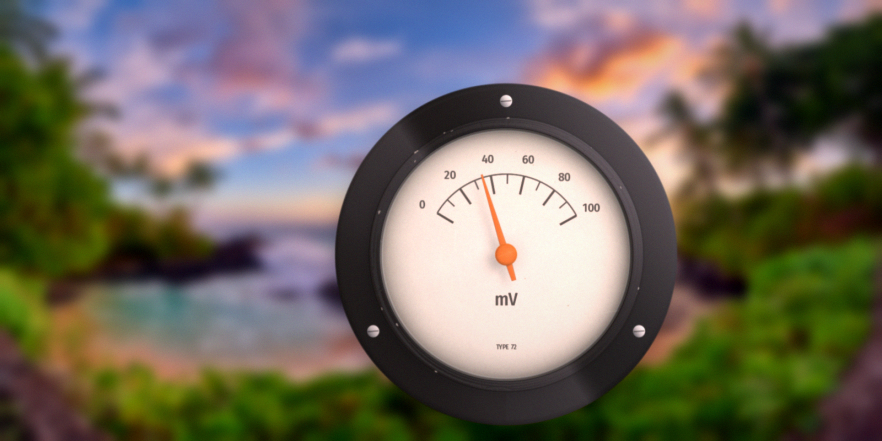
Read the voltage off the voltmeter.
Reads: 35 mV
